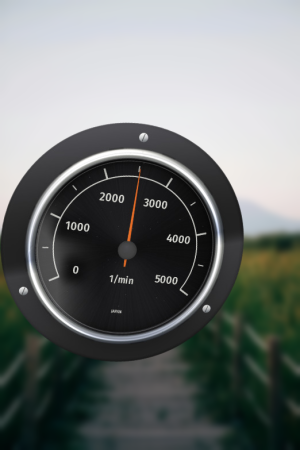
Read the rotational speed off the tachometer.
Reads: 2500 rpm
